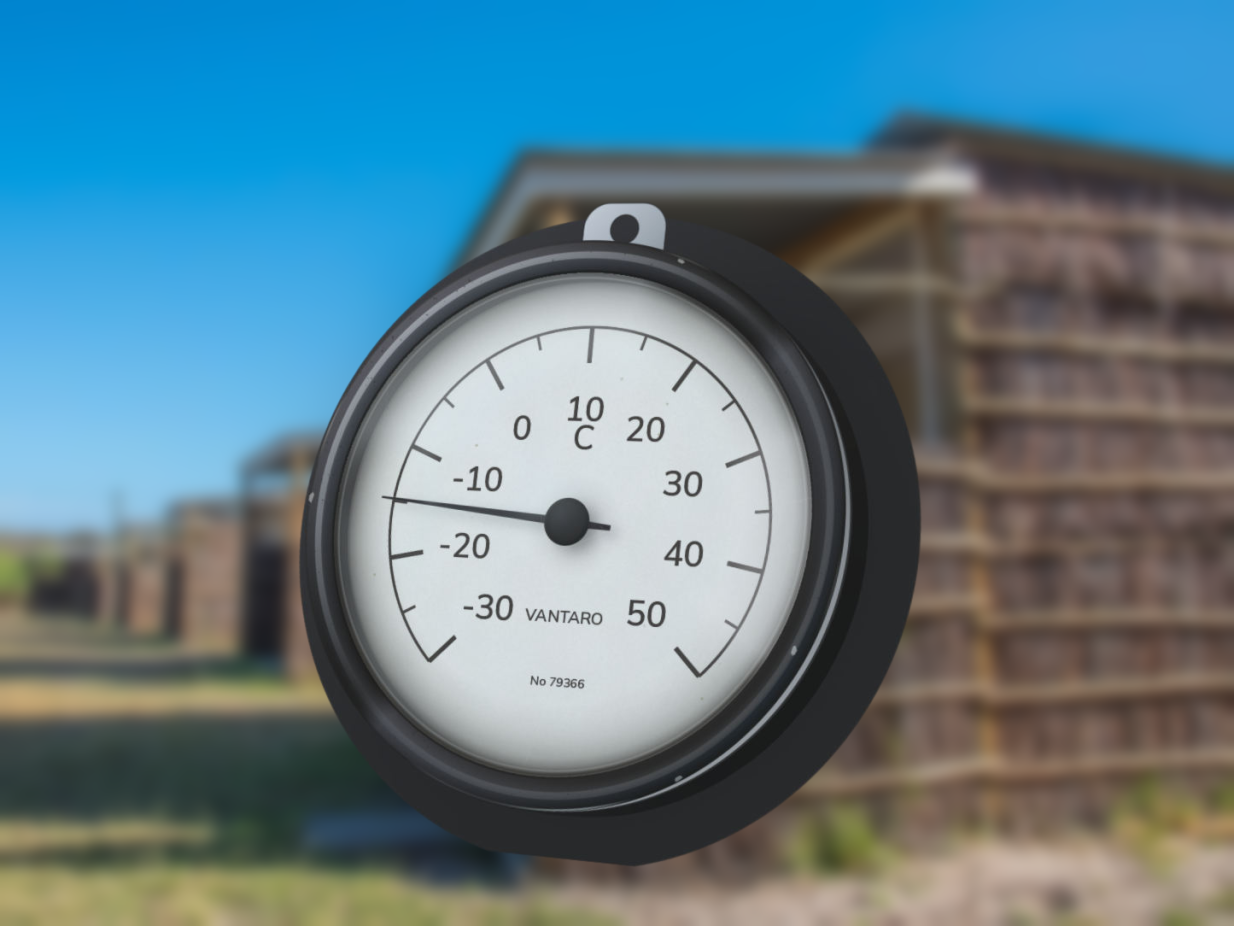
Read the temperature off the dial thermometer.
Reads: -15 °C
